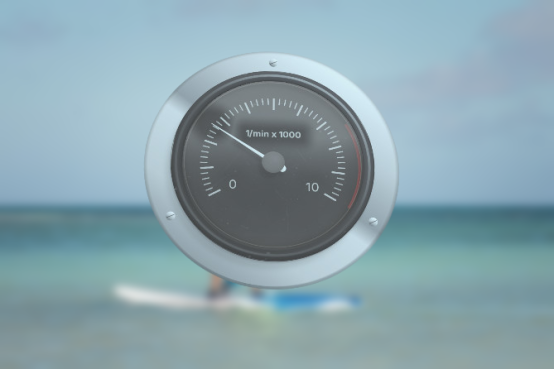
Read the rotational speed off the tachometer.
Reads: 2600 rpm
